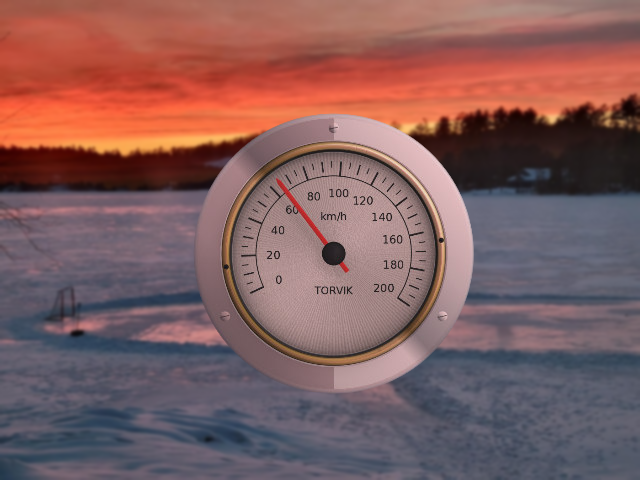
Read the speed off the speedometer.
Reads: 65 km/h
